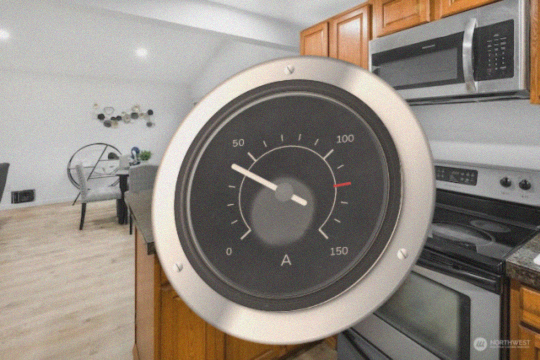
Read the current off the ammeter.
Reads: 40 A
